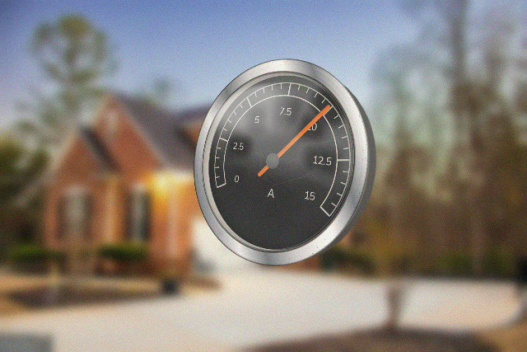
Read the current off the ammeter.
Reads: 10 A
